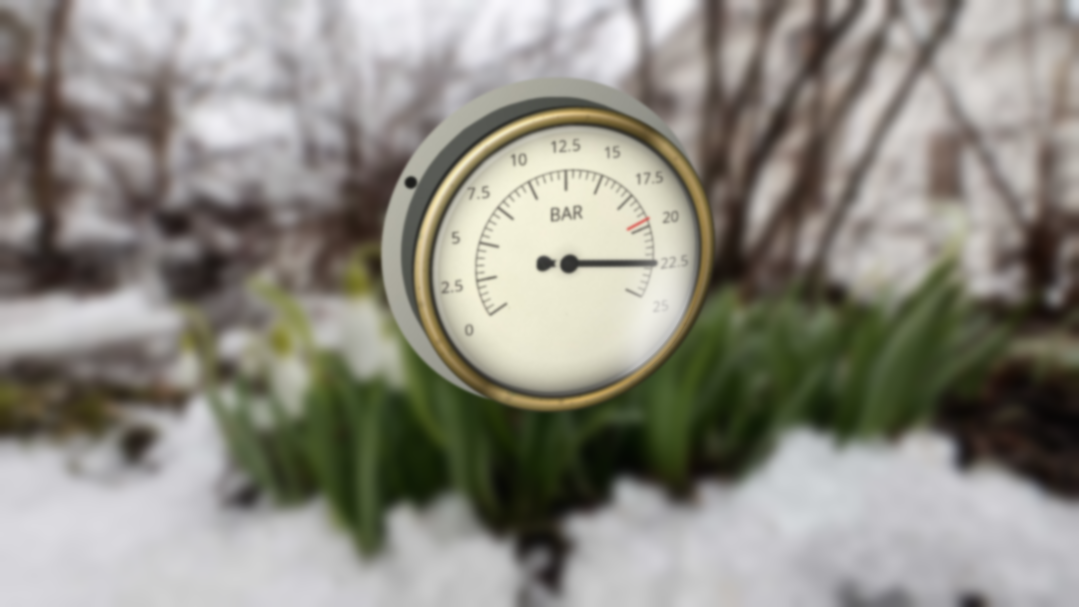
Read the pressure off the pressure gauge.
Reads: 22.5 bar
